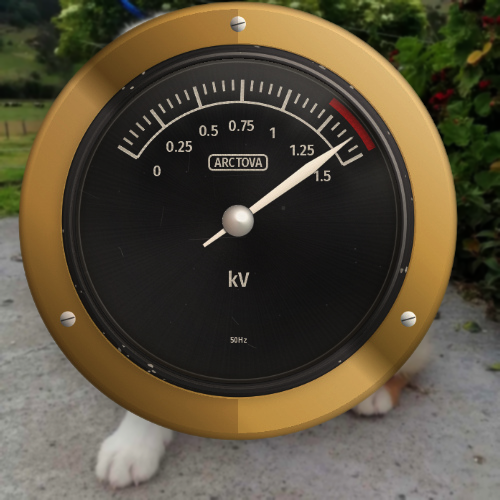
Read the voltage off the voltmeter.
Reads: 1.4 kV
